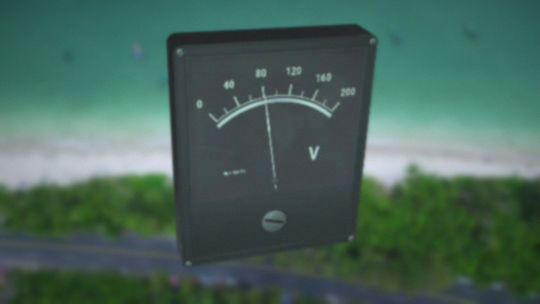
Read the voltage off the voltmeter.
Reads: 80 V
